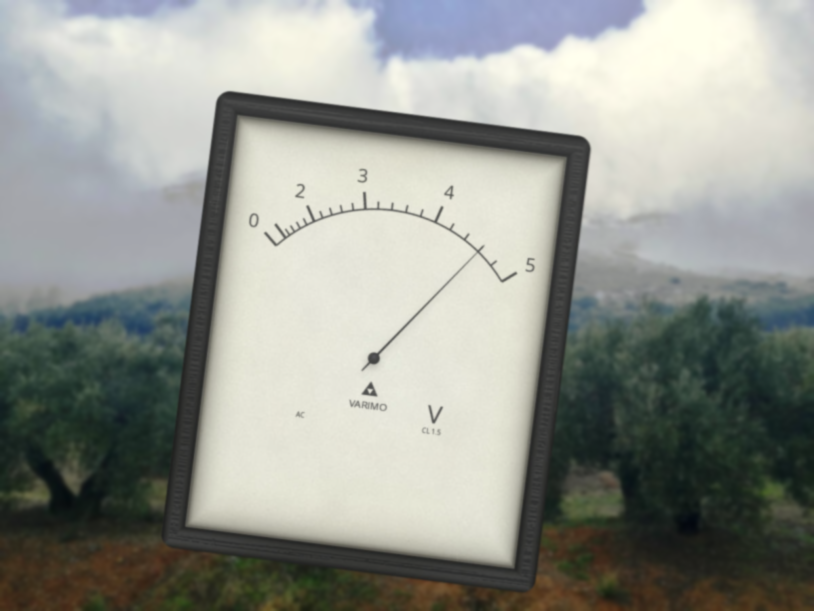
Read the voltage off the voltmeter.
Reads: 4.6 V
